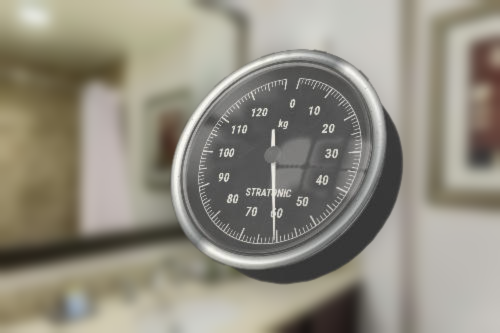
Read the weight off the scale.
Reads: 60 kg
